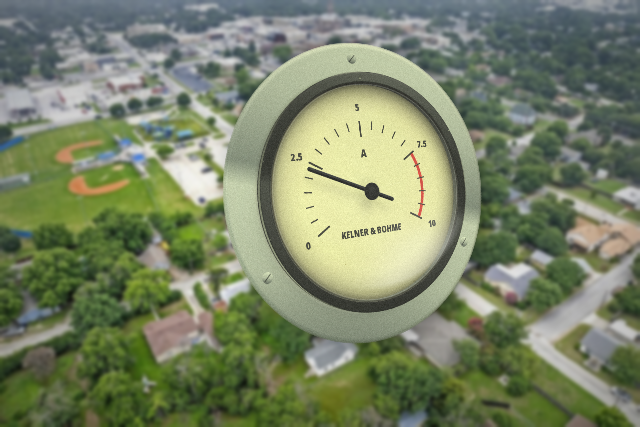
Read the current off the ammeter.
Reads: 2.25 A
